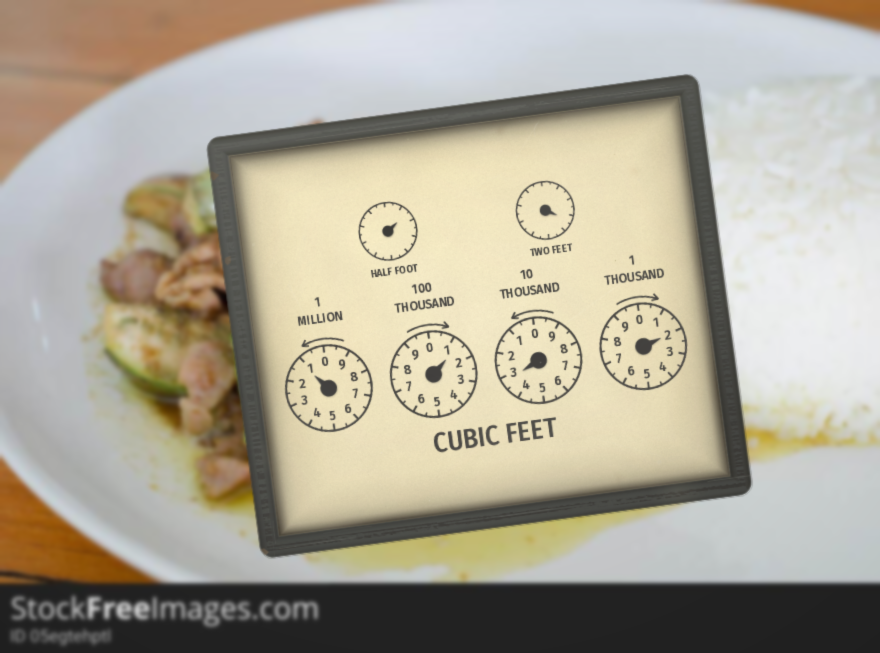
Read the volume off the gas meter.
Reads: 113200 ft³
